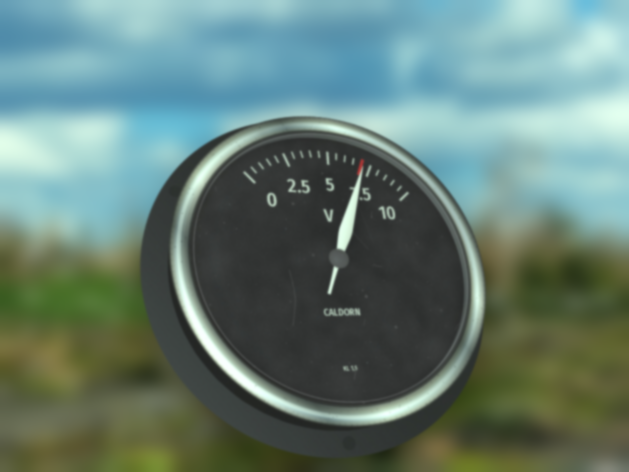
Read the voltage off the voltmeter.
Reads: 7 V
